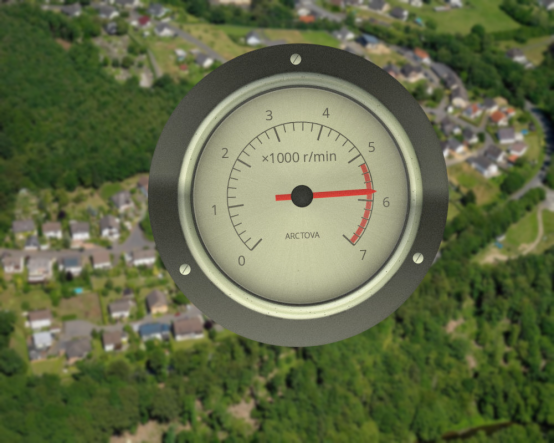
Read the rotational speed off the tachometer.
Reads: 5800 rpm
